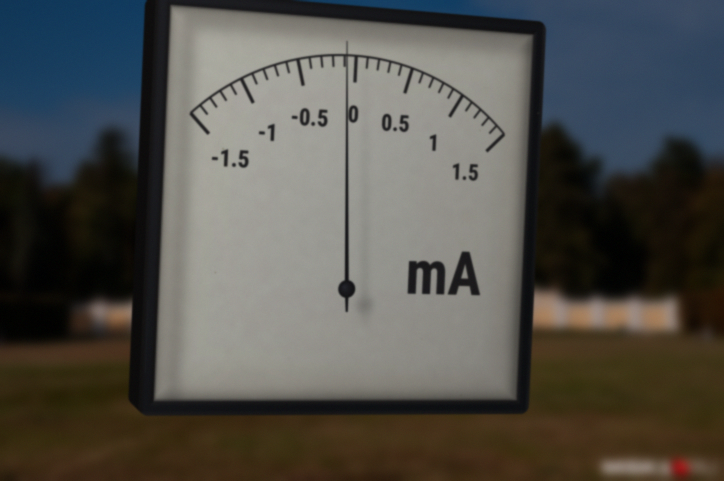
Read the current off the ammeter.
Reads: -0.1 mA
